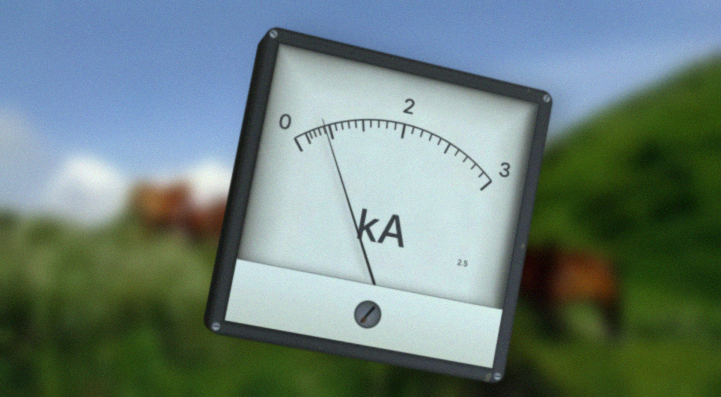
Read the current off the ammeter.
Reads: 0.9 kA
